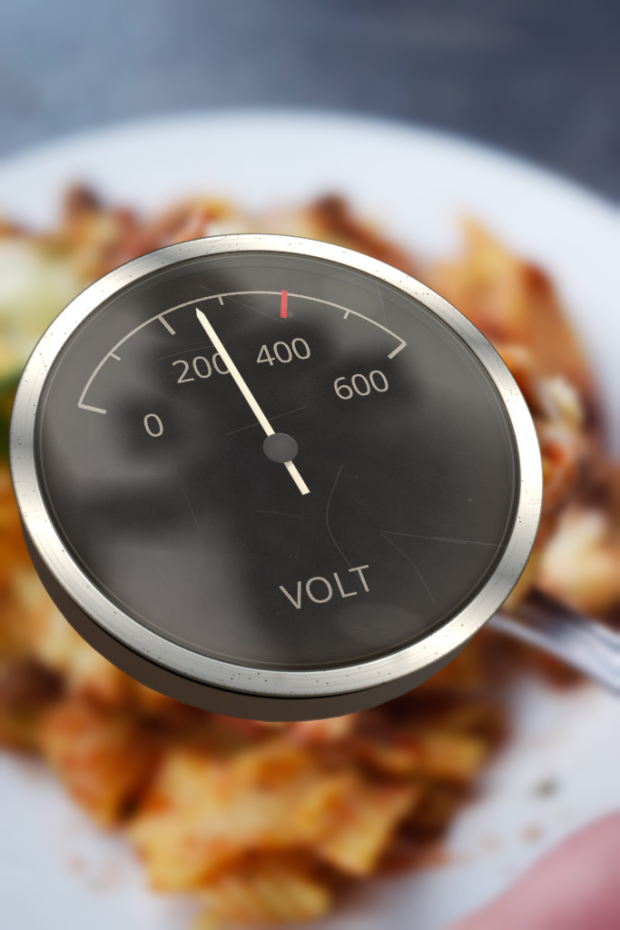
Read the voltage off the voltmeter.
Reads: 250 V
